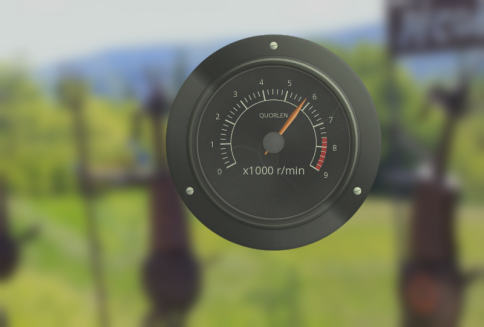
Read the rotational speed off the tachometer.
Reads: 5800 rpm
